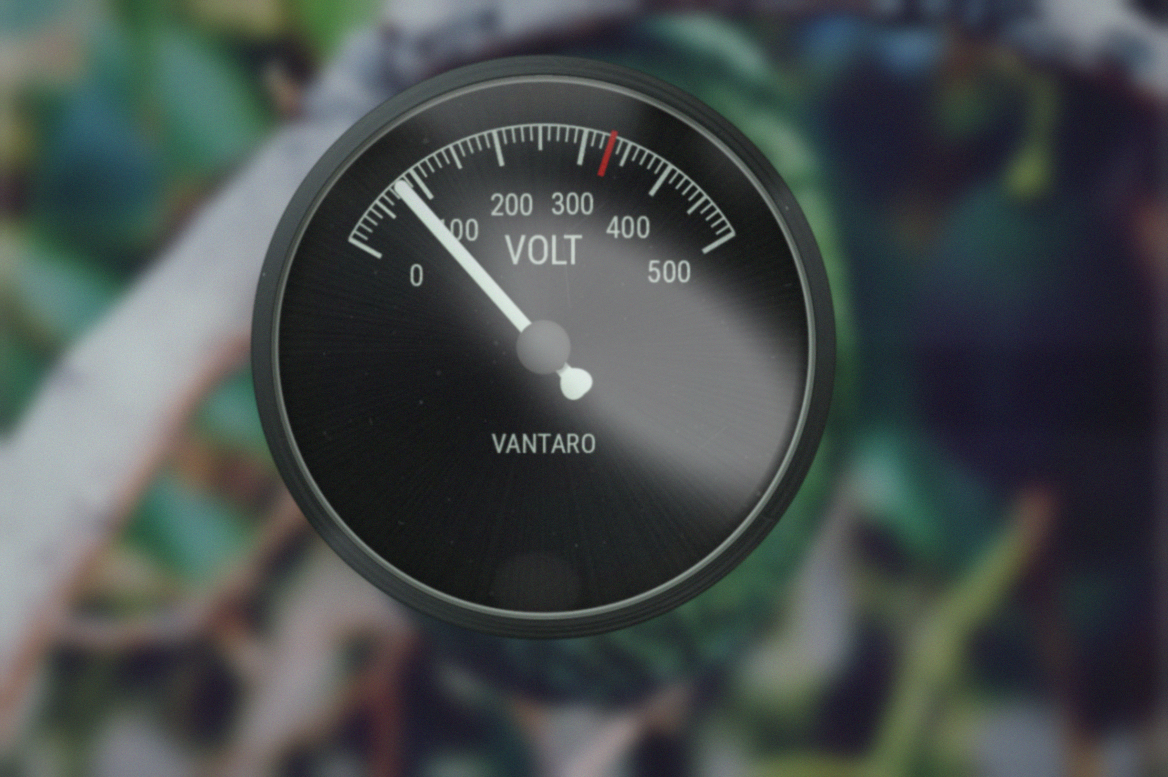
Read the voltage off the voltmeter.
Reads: 80 V
